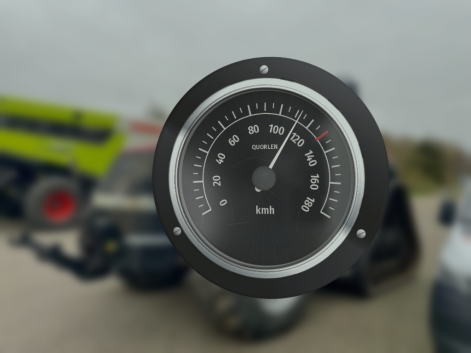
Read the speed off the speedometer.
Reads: 112.5 km/h
